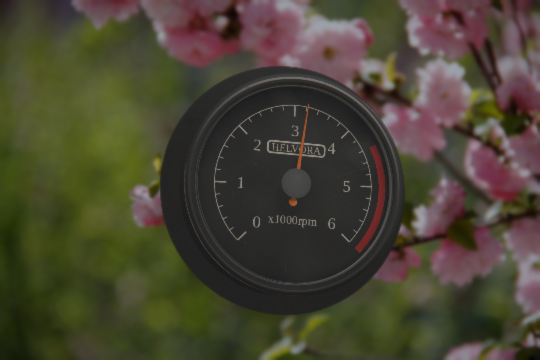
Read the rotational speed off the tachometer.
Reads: 3200 rpm
